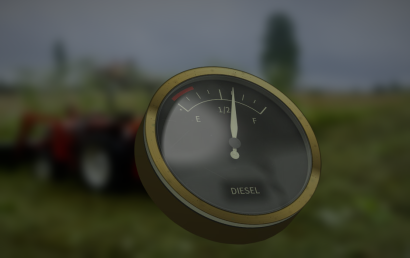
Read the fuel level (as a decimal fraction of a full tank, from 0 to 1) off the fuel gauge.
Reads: 0.625
